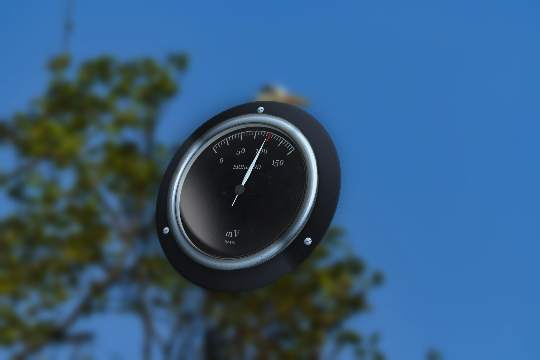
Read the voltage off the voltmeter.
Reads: 100 mV
